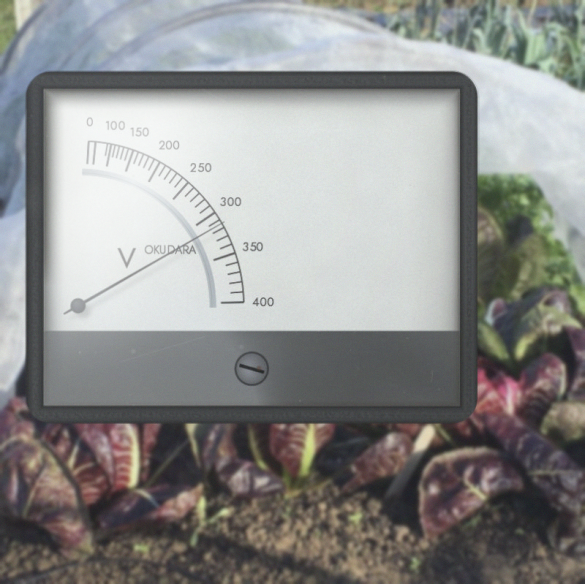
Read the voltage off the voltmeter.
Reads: 315 V
